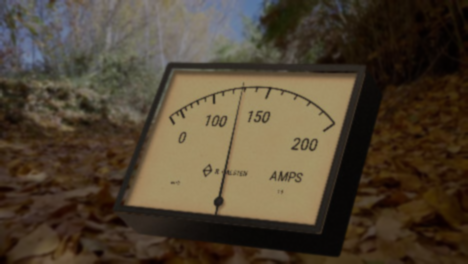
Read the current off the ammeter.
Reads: 130 A
